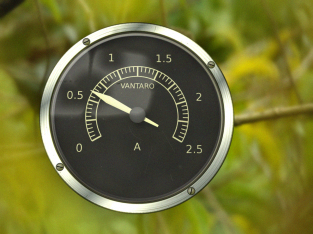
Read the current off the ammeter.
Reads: 0.6 A
